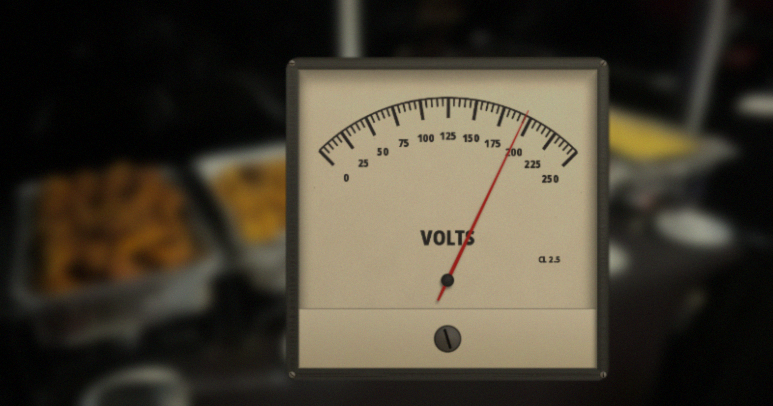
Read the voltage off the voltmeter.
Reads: 195 V
